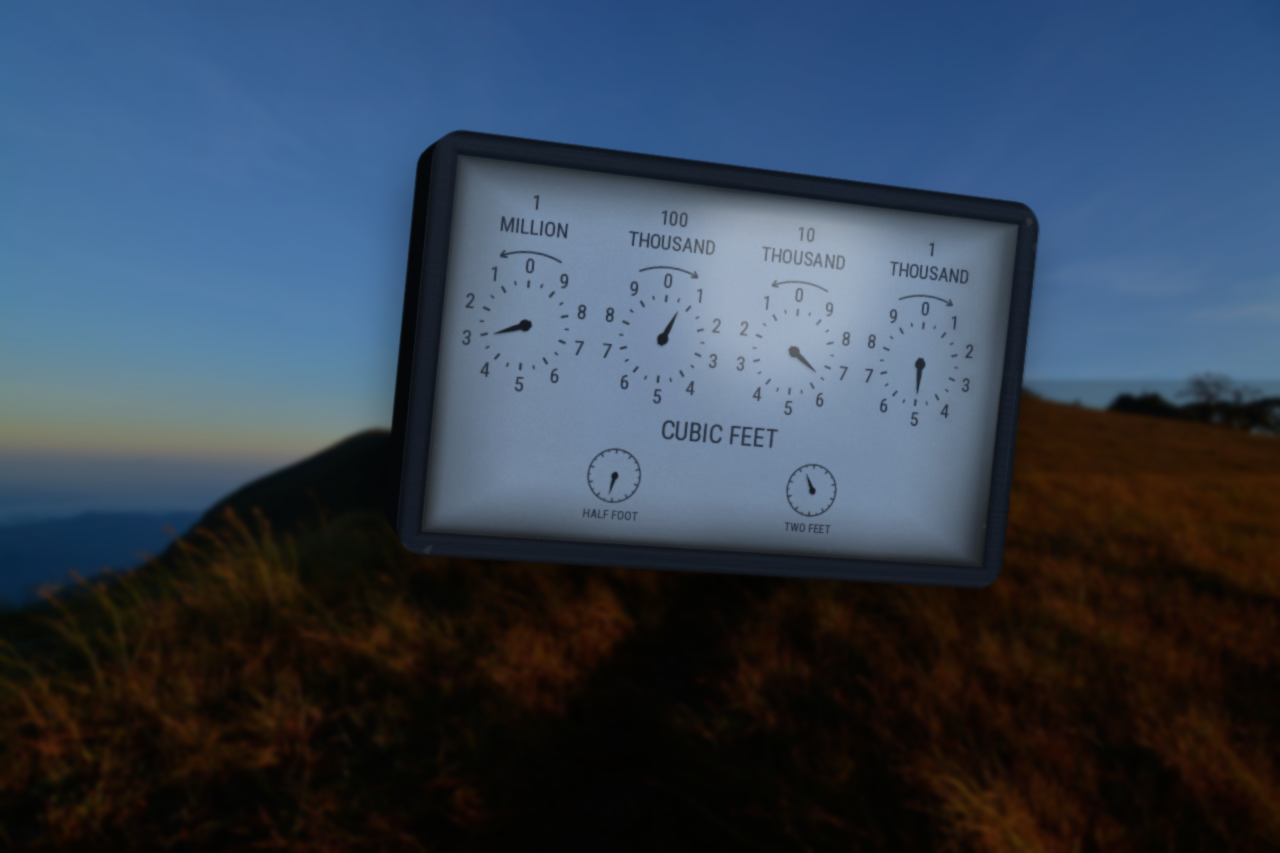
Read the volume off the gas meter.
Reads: 306500 ft³
